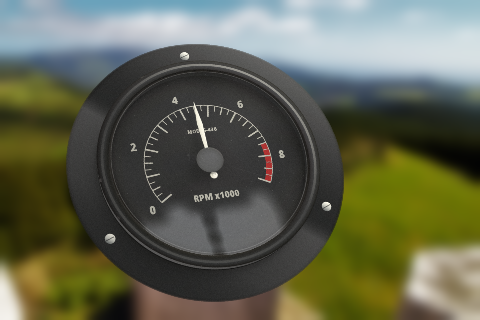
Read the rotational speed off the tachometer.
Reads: 4500 rpm
